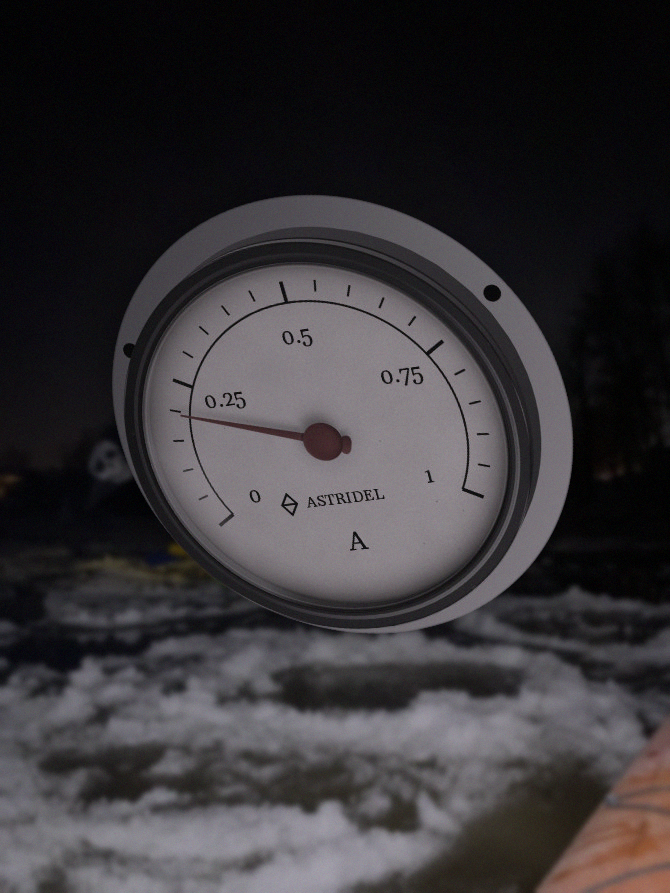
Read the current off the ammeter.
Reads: 0.2 A
